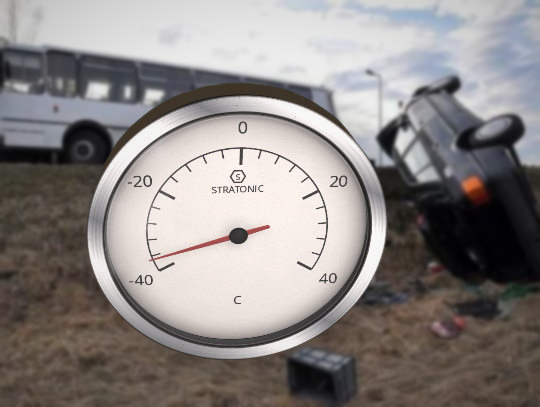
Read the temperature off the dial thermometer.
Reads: -36 °C
